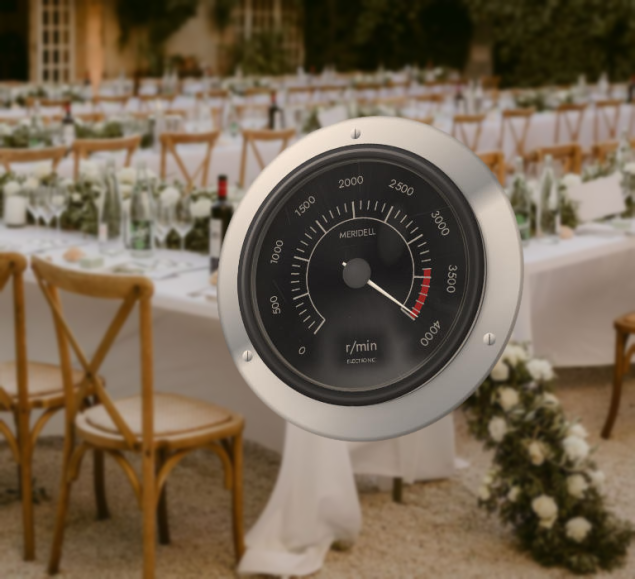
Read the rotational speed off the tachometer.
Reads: 3950 rpm
